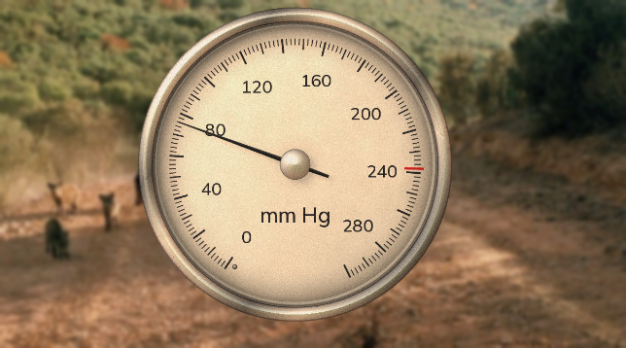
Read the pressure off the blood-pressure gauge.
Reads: 76 mmHg
